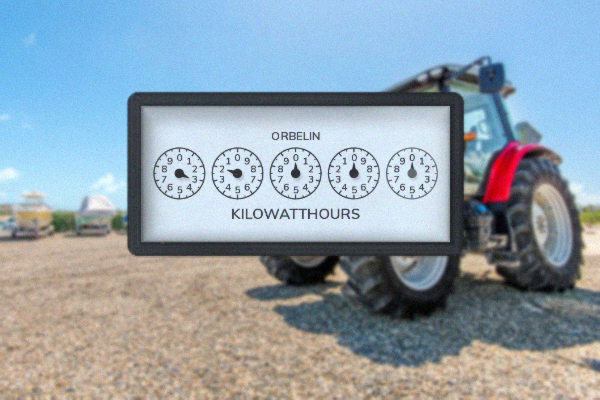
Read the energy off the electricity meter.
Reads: 32000 kWh
